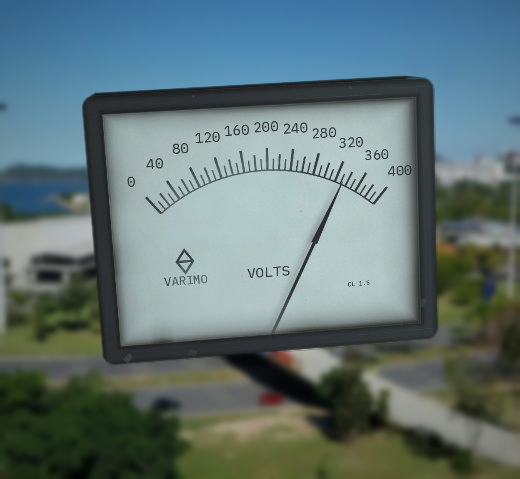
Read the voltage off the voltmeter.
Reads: 330 V
